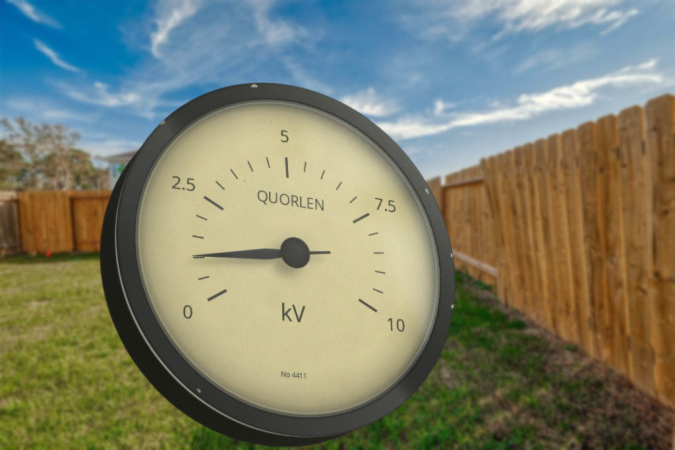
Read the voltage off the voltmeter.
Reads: 1 kV
